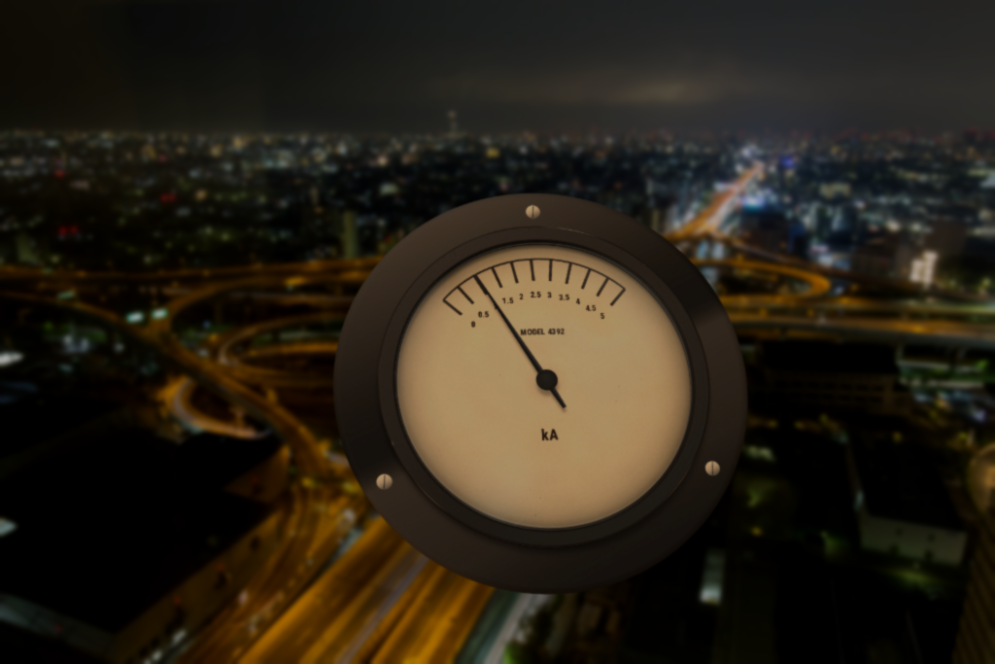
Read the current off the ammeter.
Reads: 1 kA
